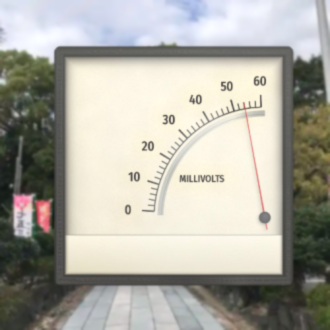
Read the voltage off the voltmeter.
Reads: 54 mV
